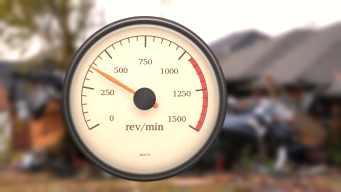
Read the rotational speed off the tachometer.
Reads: 375 rpm
